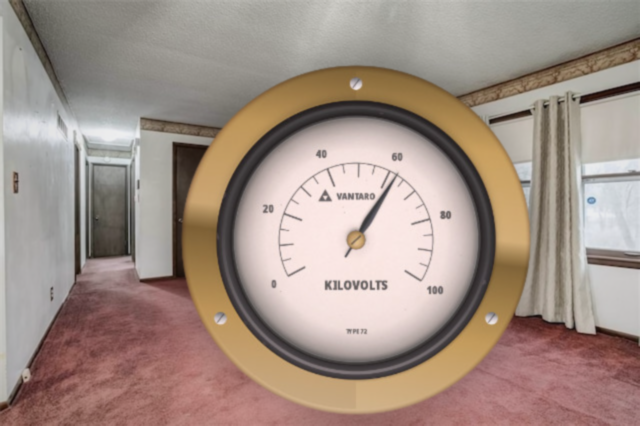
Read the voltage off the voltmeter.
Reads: 62.5 kV
